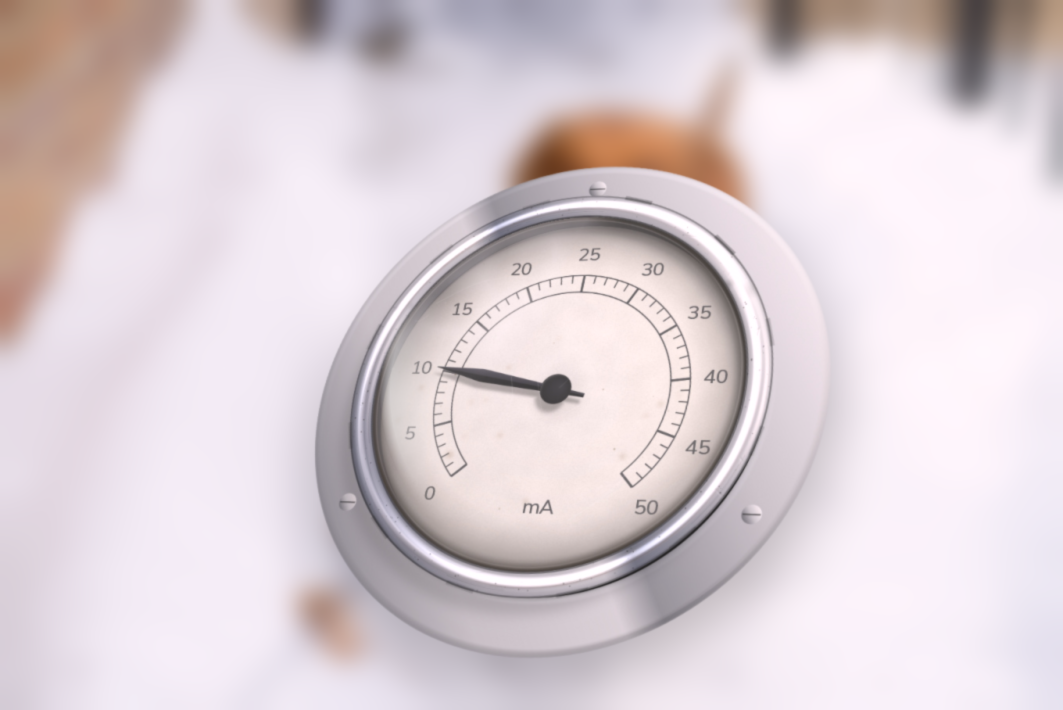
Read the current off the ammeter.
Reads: 10 mA
